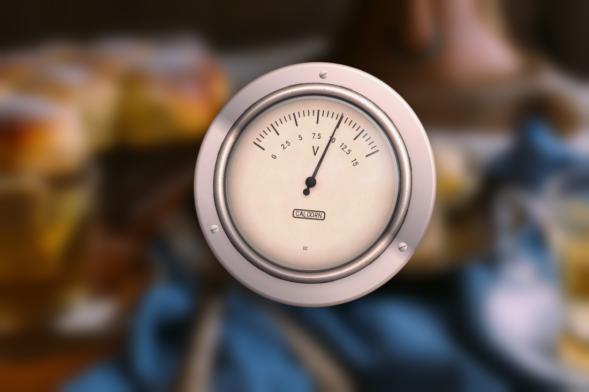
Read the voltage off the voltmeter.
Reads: 10 V
